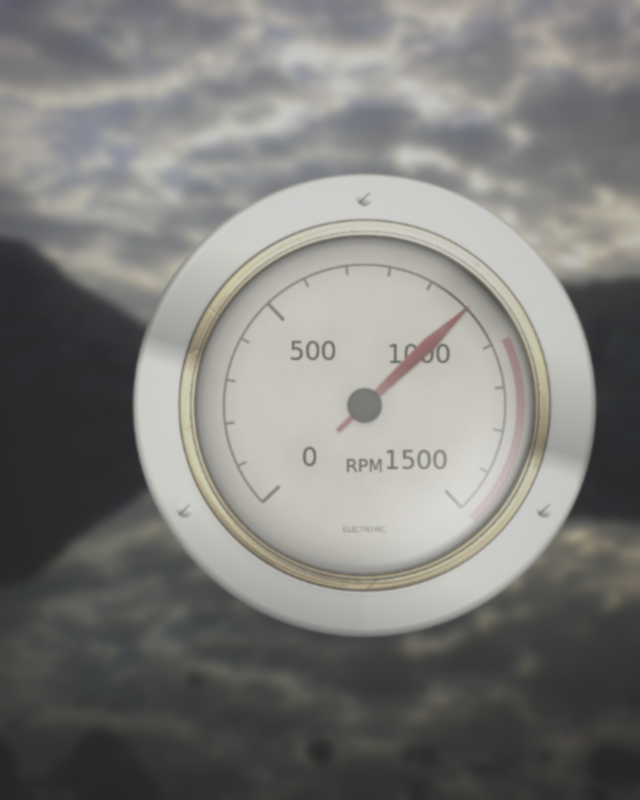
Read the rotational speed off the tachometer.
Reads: 1000 rpm
